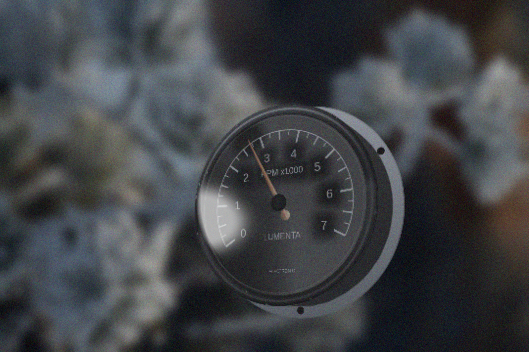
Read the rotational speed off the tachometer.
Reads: 2750 rpm
